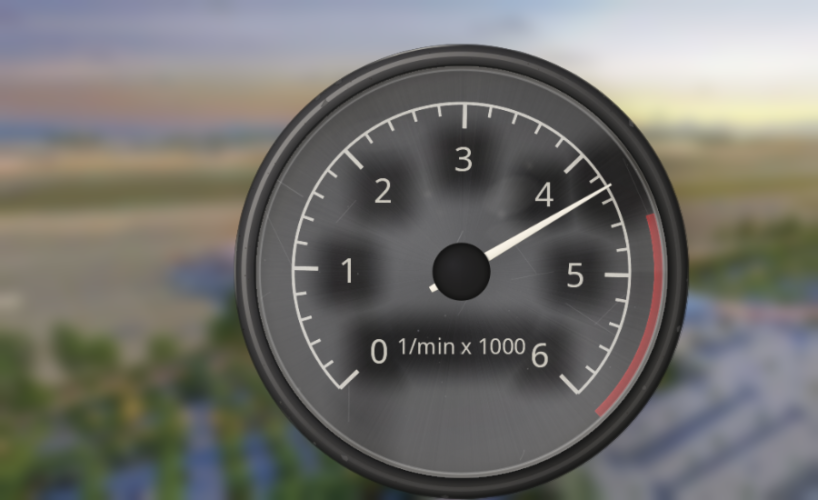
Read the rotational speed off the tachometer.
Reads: 4300 rpm
